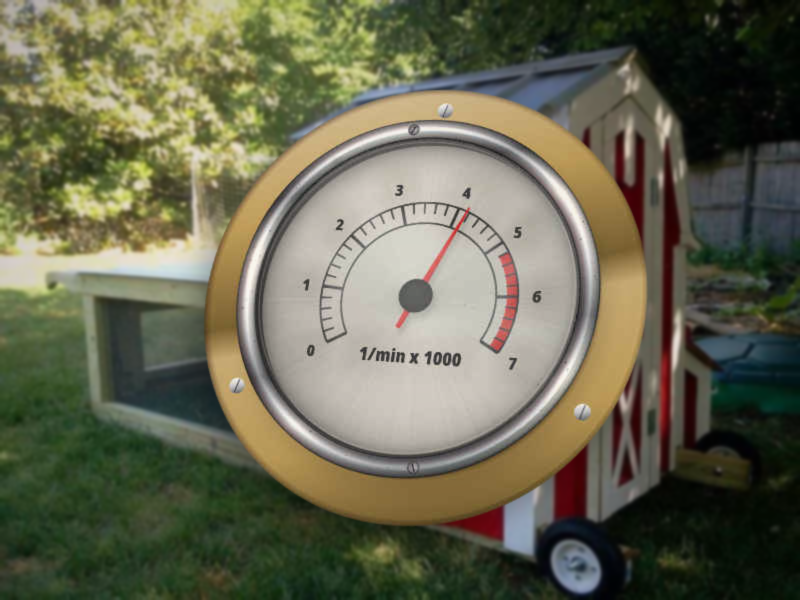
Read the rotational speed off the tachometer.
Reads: 4200 rpm
